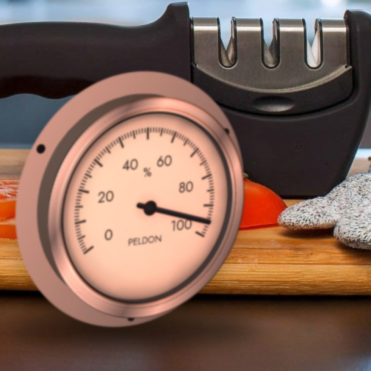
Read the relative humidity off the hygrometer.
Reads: 95 %
